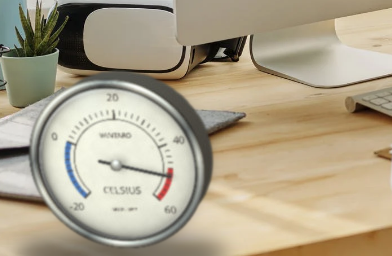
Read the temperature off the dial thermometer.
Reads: 50 °C
